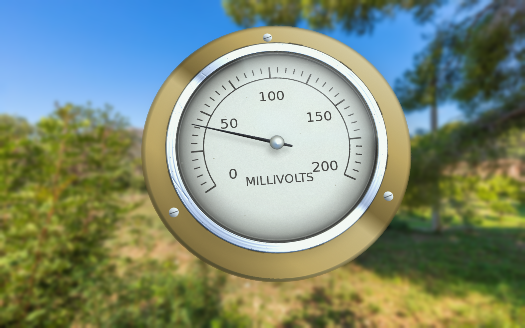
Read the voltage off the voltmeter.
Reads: 40 mV
